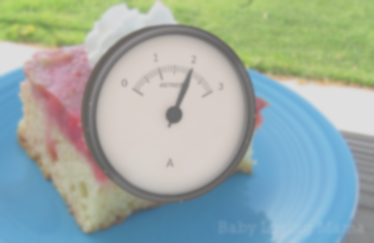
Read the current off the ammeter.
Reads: 2 A
